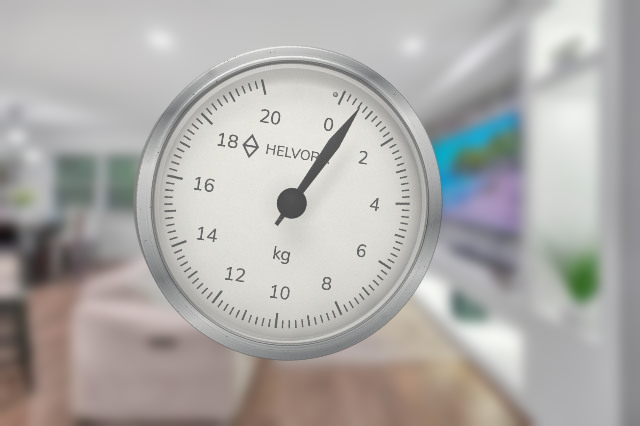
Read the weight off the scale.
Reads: 0.6 kg
